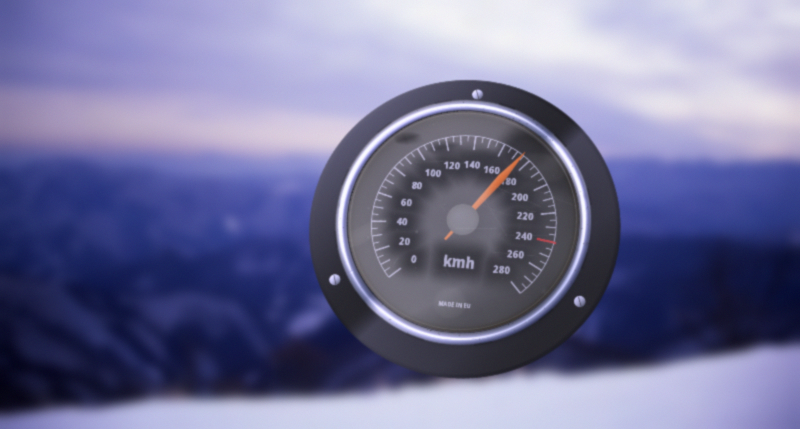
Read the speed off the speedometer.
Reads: 175 km/h
